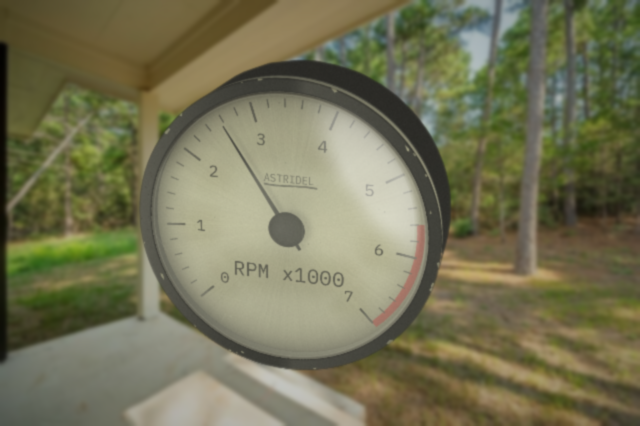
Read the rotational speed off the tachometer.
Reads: 2600 rpm
